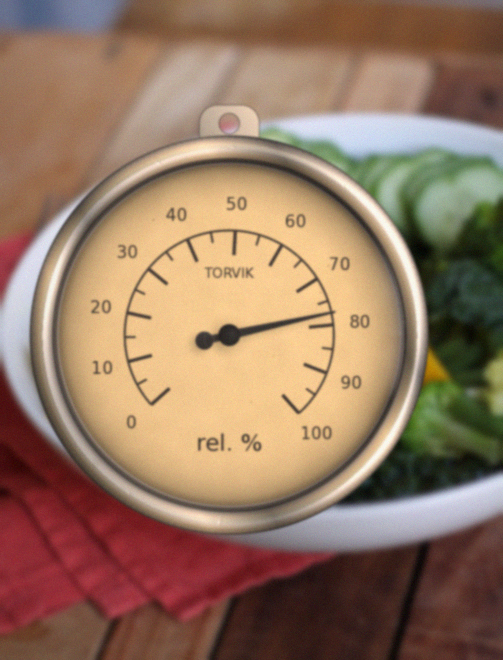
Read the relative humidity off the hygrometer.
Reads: 77.5 %
